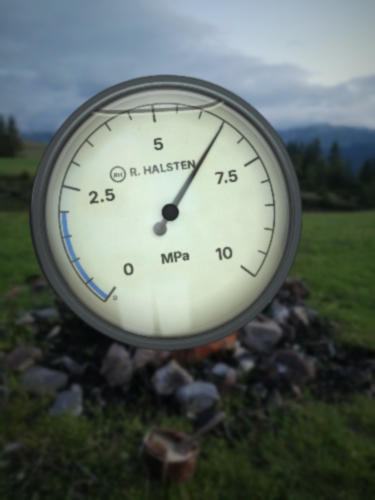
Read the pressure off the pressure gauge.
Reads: 6.5 MPa
